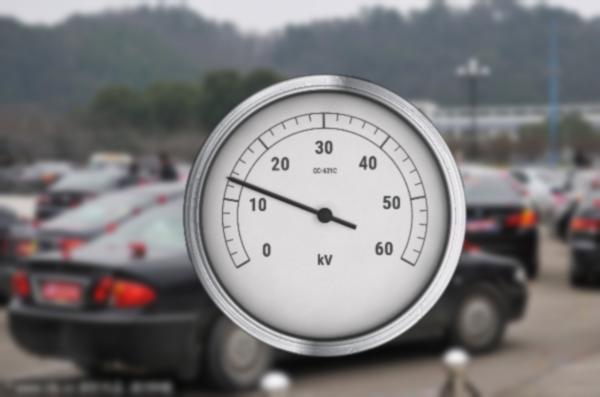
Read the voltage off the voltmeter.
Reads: 13 kV
